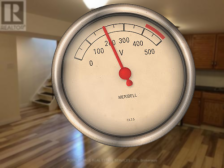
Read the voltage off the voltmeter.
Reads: 200 V
